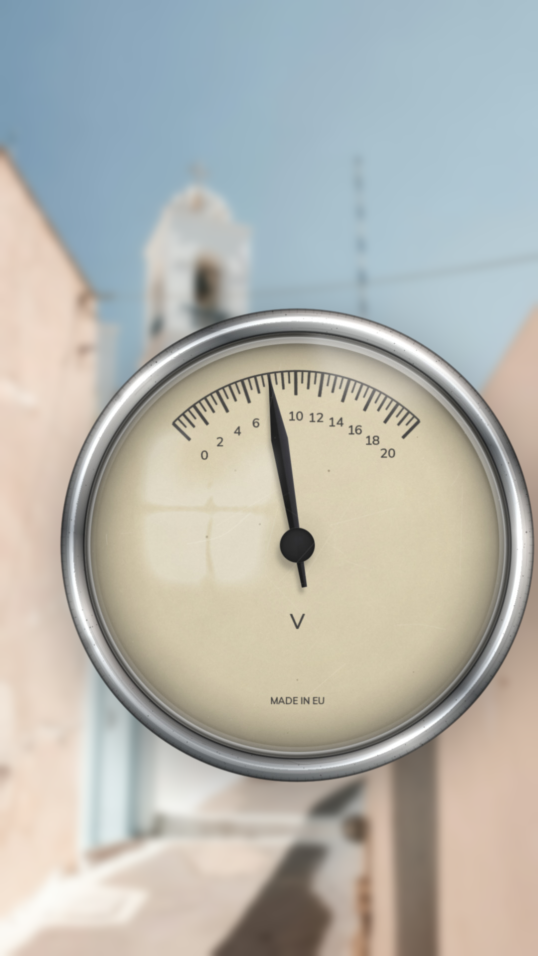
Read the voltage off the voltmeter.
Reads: 8 V
